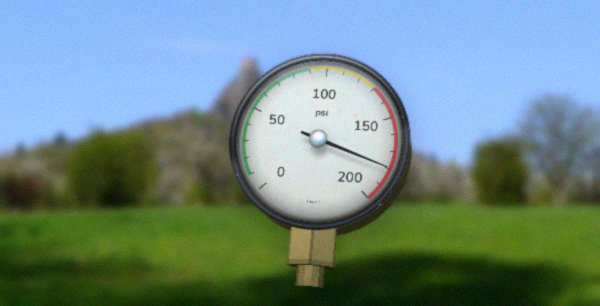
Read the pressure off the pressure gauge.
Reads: 180 psi
